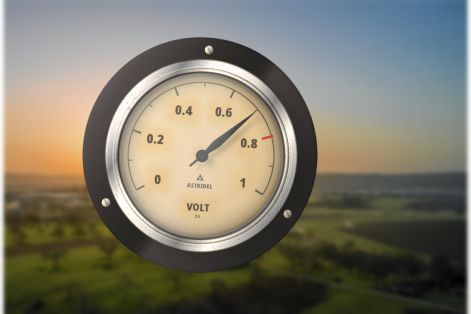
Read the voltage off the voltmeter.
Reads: 0.7 V
